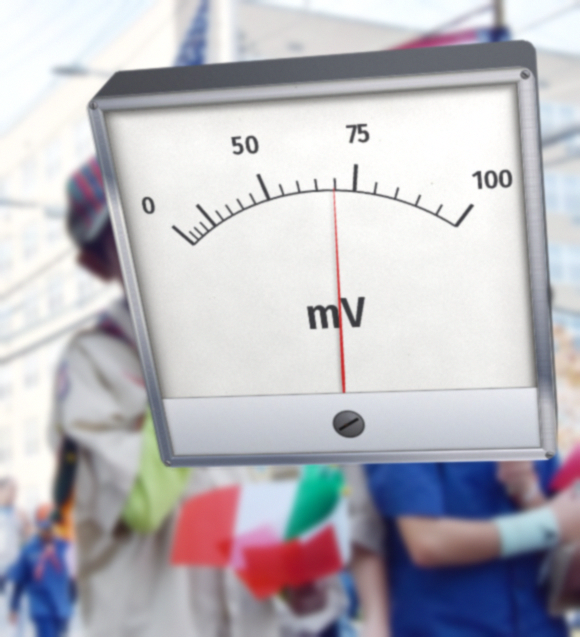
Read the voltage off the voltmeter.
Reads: 70 mV
